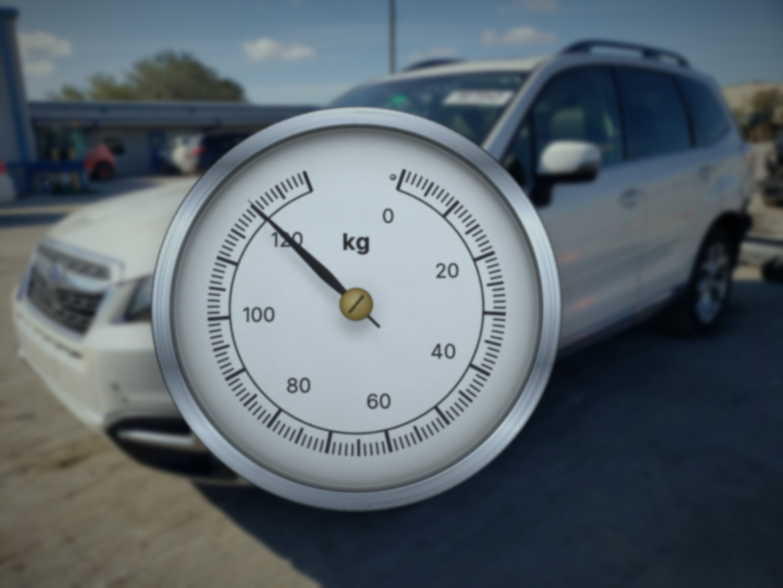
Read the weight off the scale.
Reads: 120 kg
